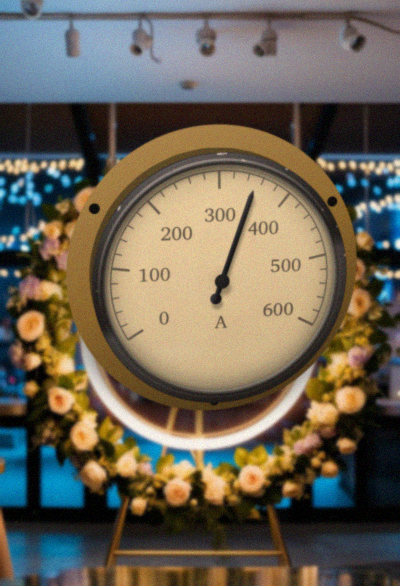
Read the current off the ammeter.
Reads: 350 A
